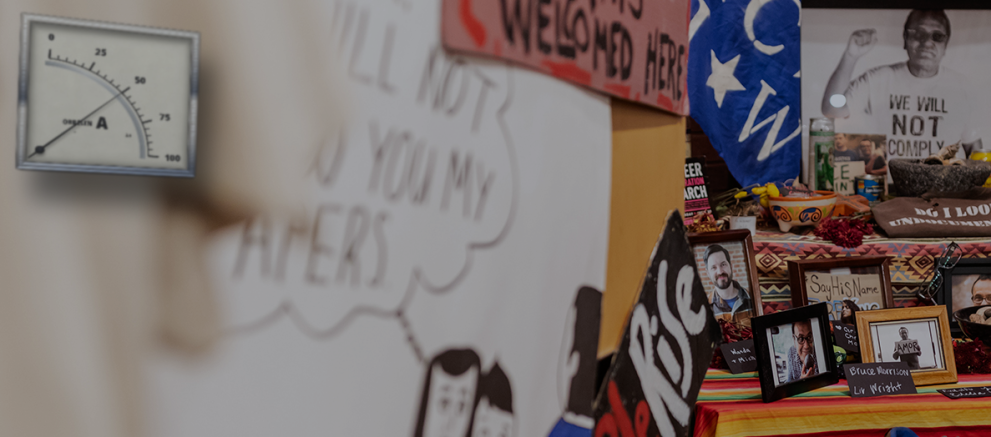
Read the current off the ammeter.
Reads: 50 A
